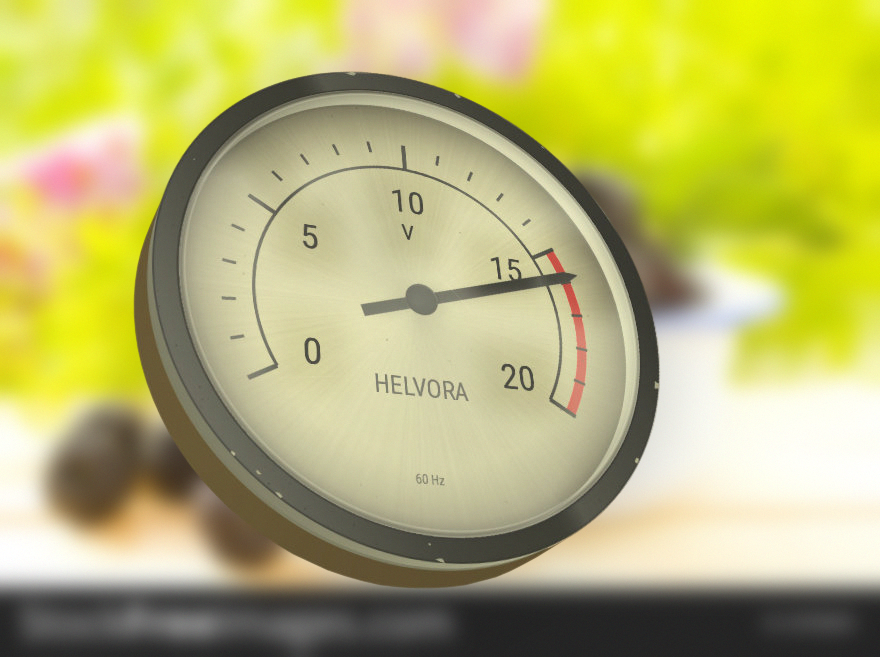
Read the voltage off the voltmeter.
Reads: 16 V
